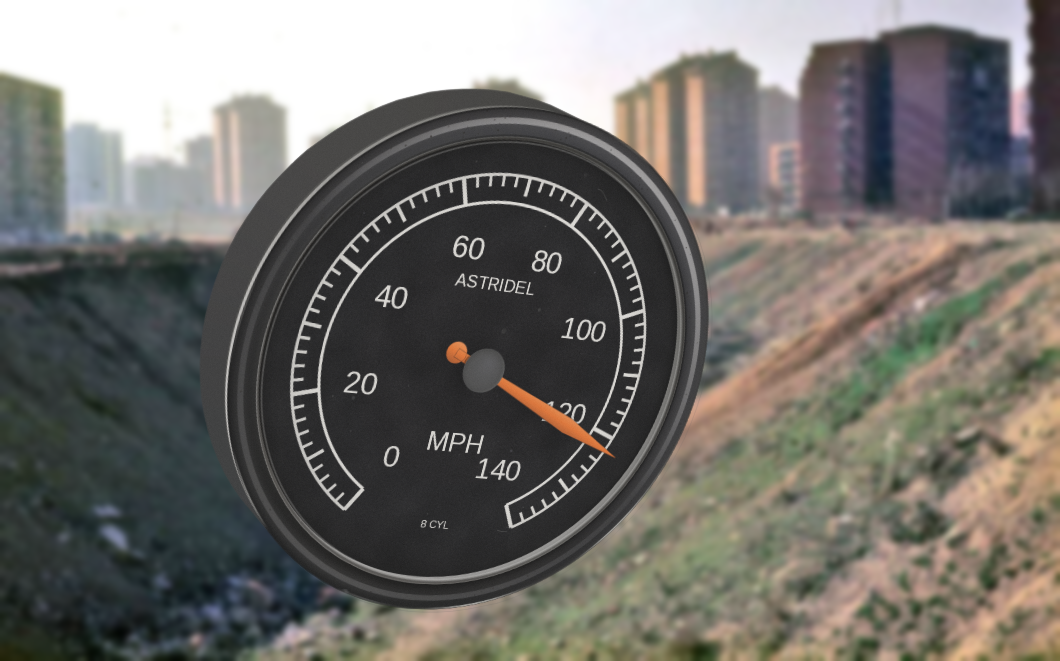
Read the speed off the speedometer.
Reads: 122 mph
